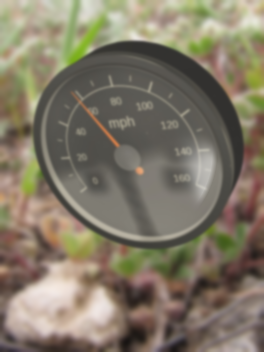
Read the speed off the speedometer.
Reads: 60 mph
